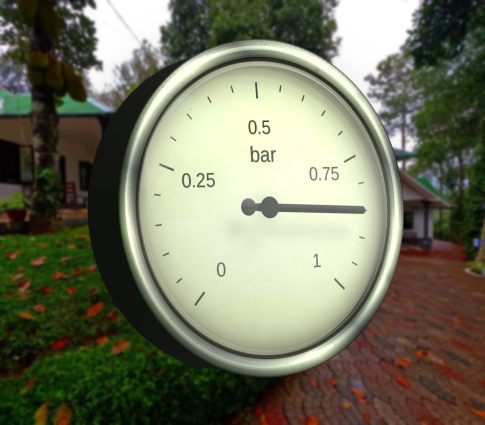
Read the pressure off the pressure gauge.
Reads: 0.85 bar
